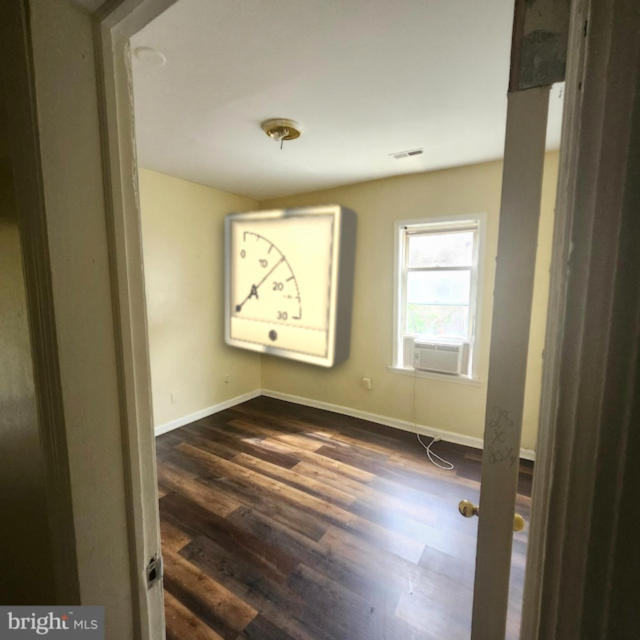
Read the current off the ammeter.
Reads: 15 A
